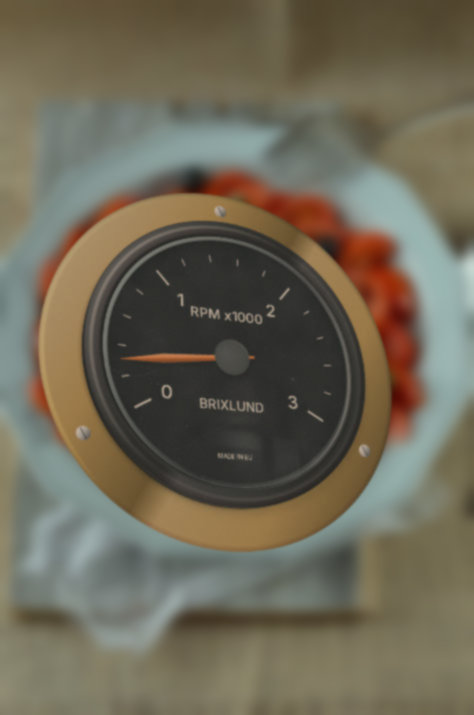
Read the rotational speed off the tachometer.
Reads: 300 rpm
